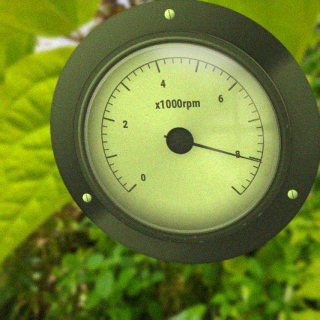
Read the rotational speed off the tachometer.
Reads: 8000 rpm
